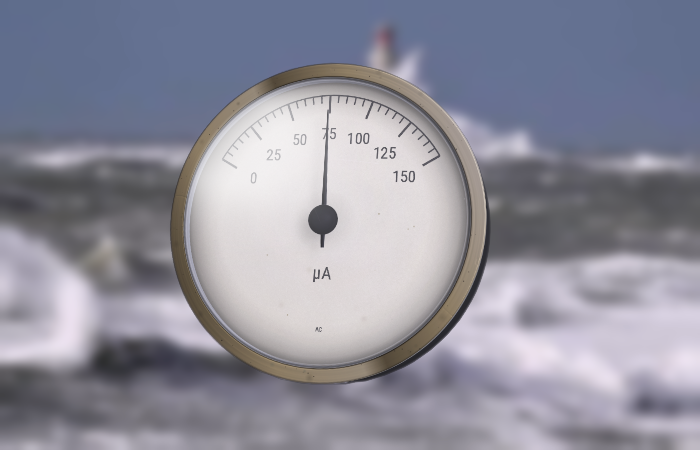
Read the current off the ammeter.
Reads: 75 µA
